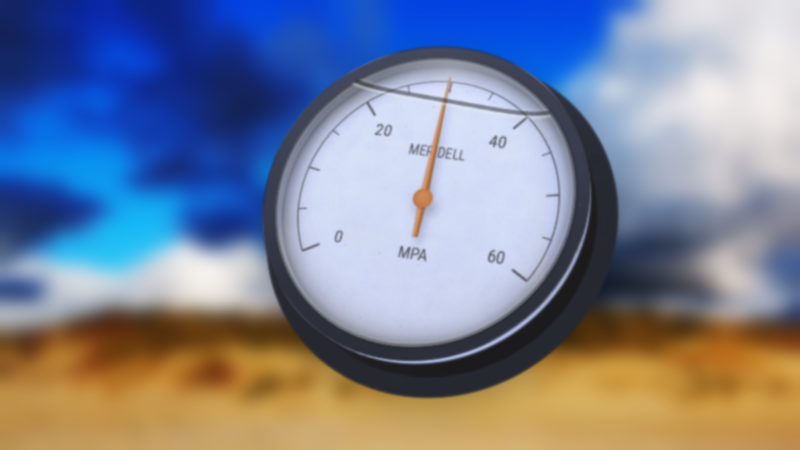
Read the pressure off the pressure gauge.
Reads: 30 MPa
